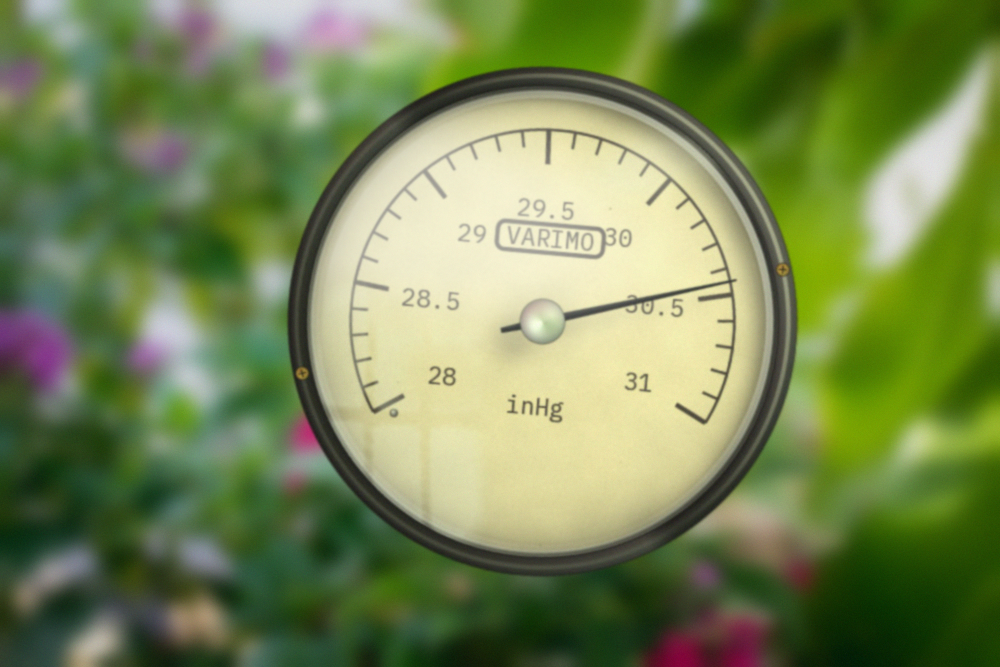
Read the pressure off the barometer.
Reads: 30.45 inHg
